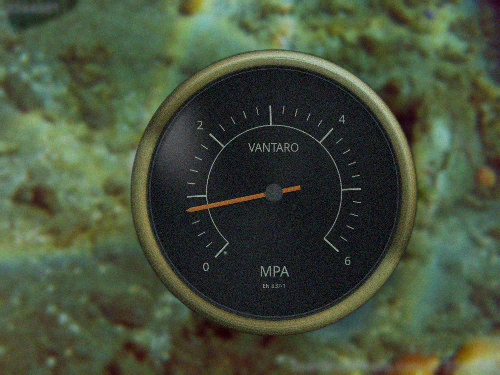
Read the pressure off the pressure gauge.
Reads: 0.8 MPa
